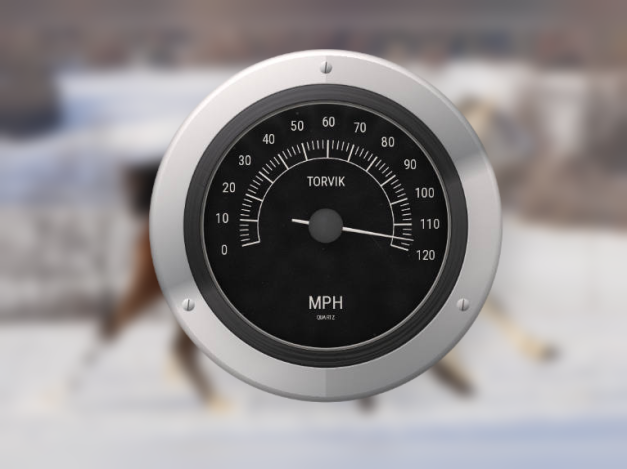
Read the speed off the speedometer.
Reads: 116 mph
